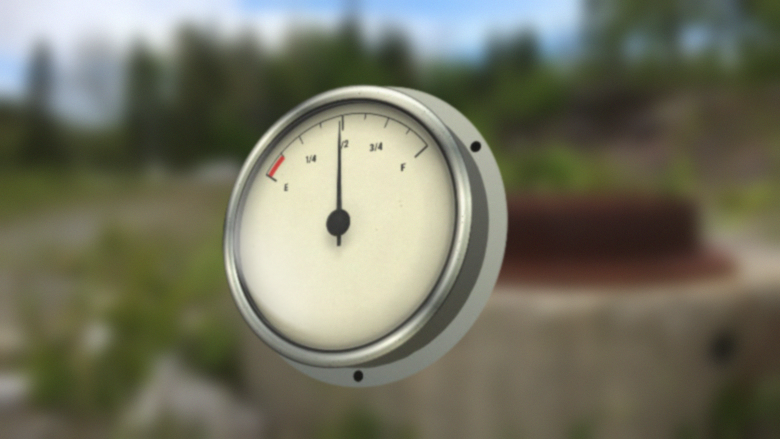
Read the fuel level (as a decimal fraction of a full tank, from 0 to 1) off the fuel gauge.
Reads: 0.5
